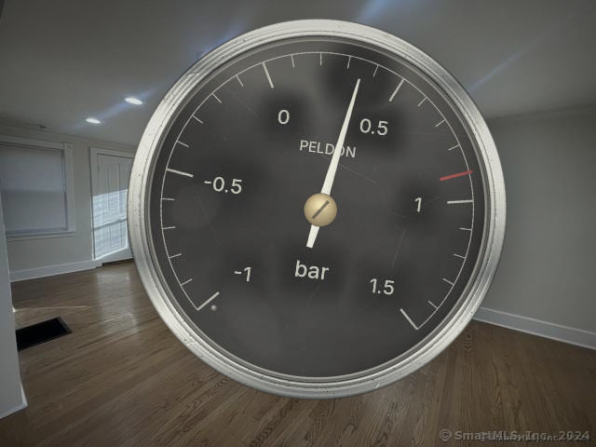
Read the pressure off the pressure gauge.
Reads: 0.35 bar
